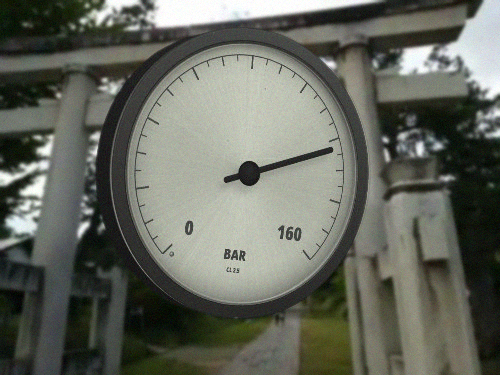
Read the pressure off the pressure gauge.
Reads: 122.5 bar
